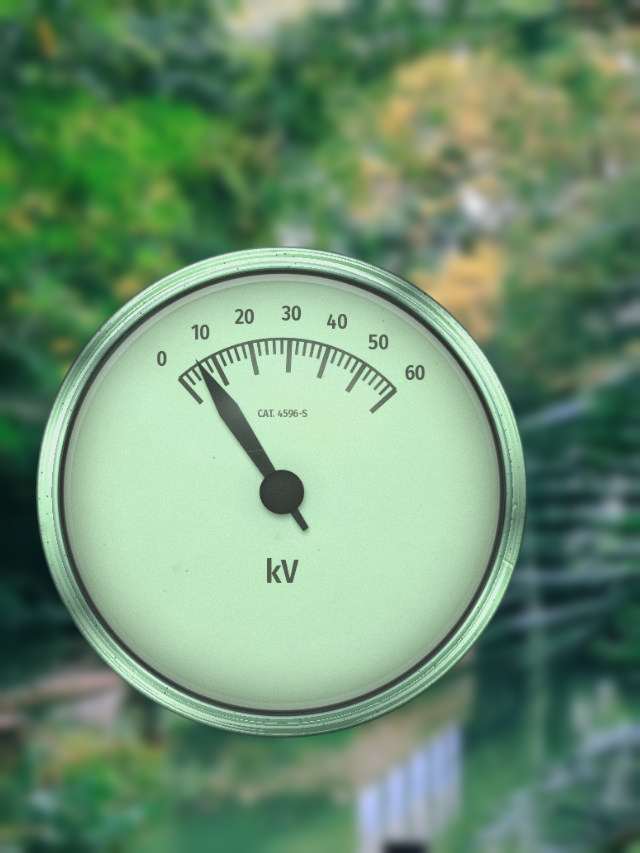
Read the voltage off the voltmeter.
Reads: 6 kV
